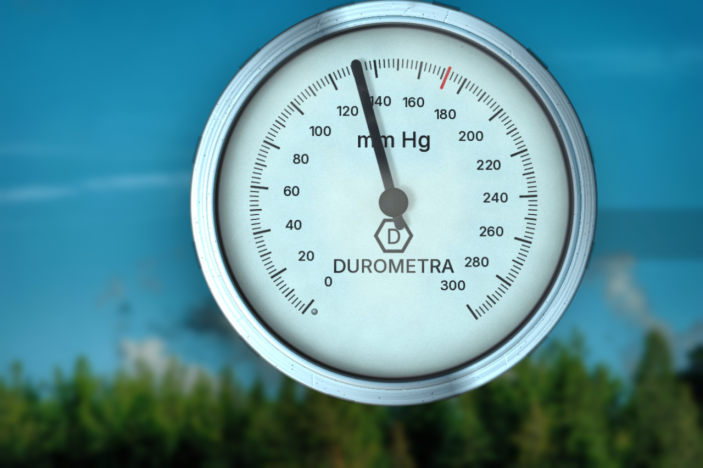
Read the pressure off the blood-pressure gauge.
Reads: 132 mmHg
